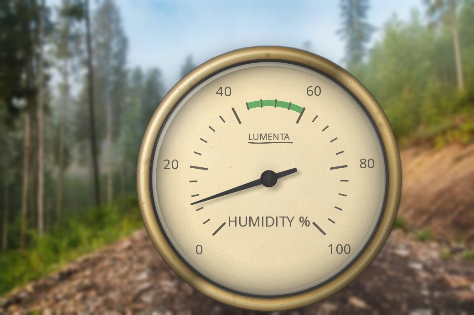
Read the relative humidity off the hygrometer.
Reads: 10 %
